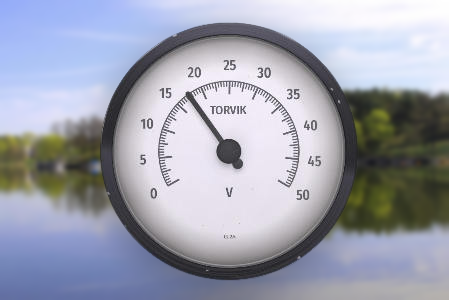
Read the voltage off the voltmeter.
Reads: 17.5 V
